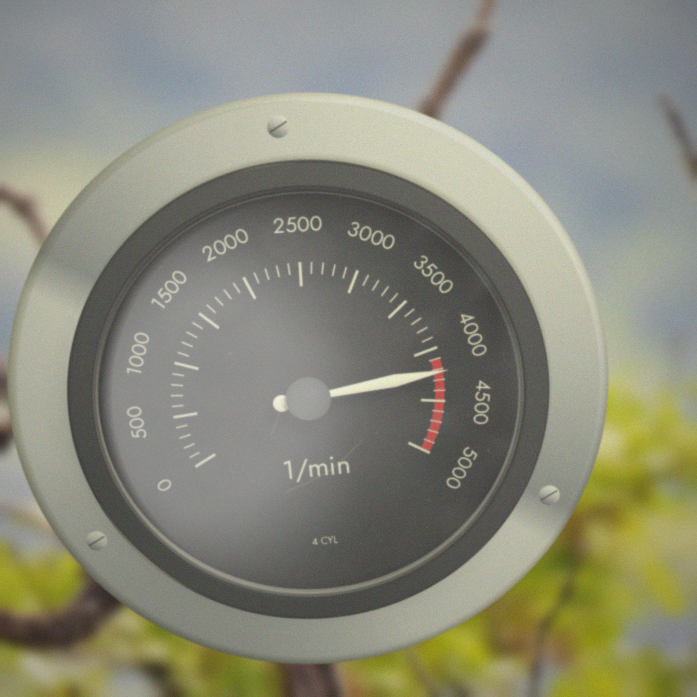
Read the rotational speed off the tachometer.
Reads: 4200 rpm
